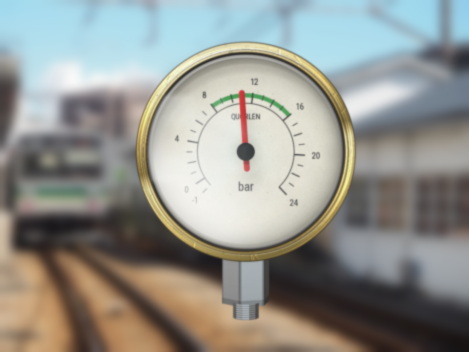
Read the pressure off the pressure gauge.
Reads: 11 bar
